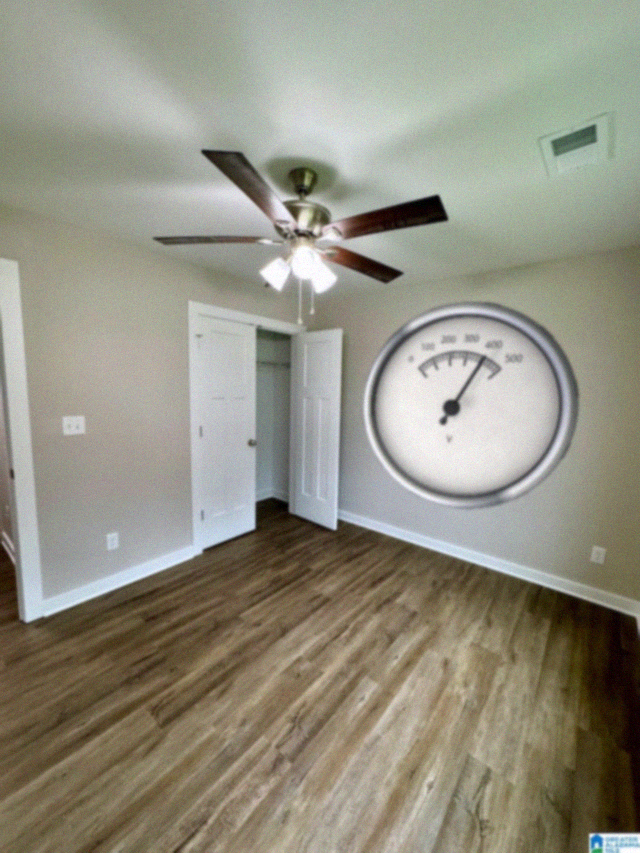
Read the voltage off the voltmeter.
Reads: 400 V
